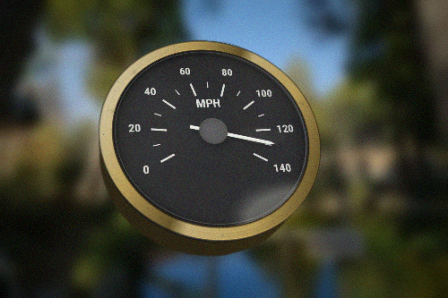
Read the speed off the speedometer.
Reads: 130 mph
